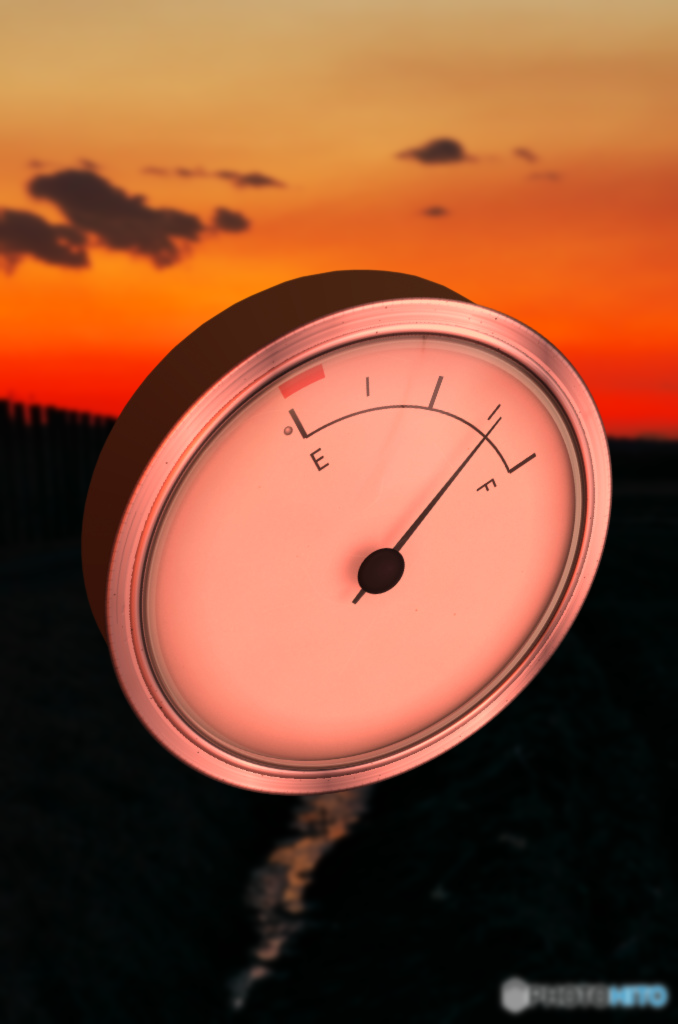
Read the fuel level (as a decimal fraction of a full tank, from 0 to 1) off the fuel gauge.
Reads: 0.75
